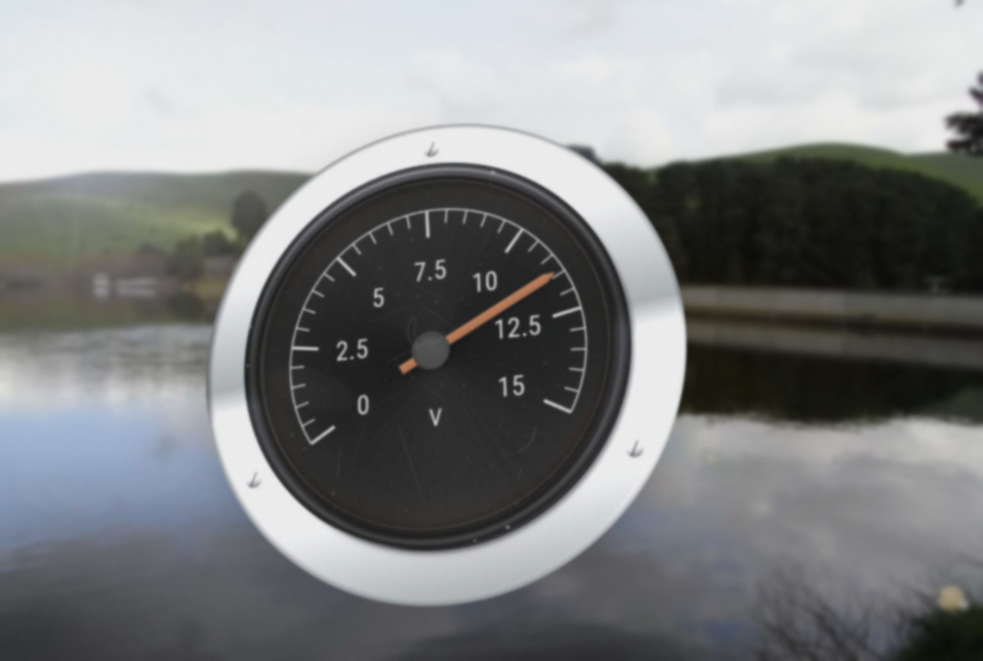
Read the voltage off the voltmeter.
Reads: 11.5 V
